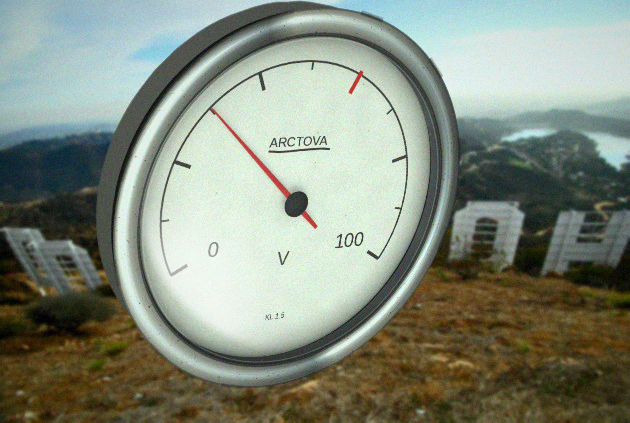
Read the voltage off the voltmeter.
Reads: 30 V
